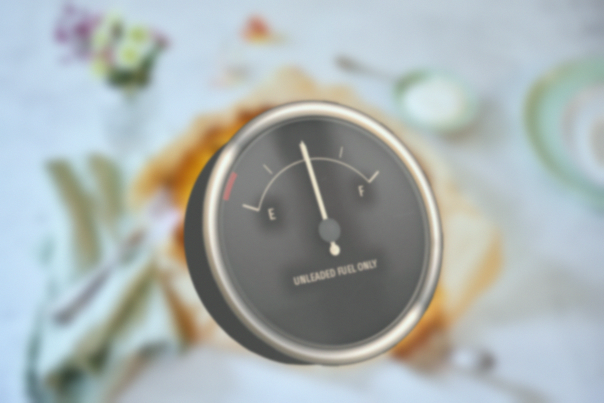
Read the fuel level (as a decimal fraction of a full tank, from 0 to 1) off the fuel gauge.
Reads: 0.5
